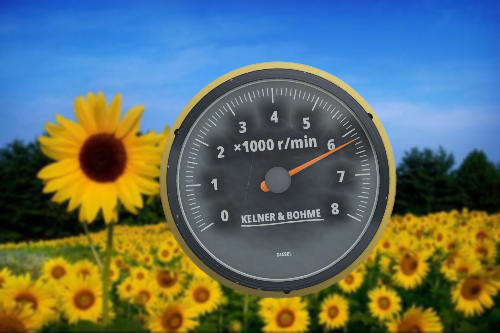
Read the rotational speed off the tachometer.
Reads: 6200 rpm
